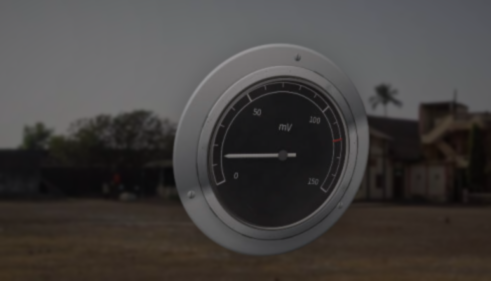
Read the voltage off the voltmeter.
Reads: 15 mV
